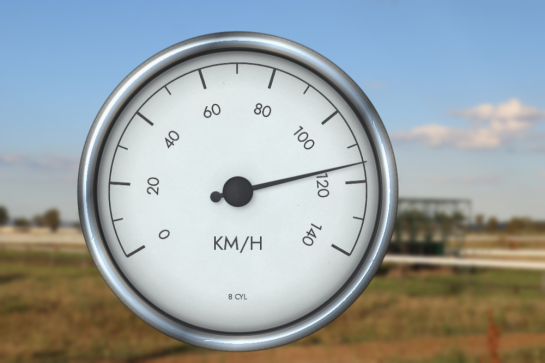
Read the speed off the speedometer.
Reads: 115 km/h
